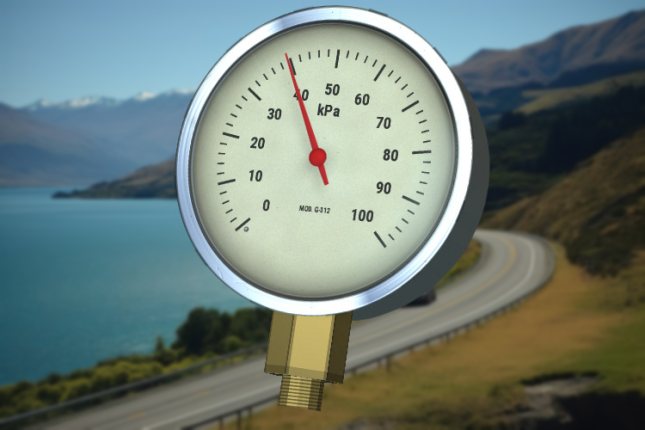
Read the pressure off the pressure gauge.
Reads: 40 kPa
